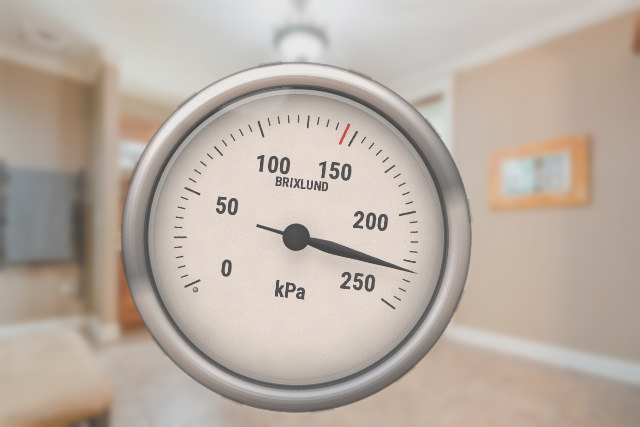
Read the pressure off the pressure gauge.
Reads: 230 kPa
